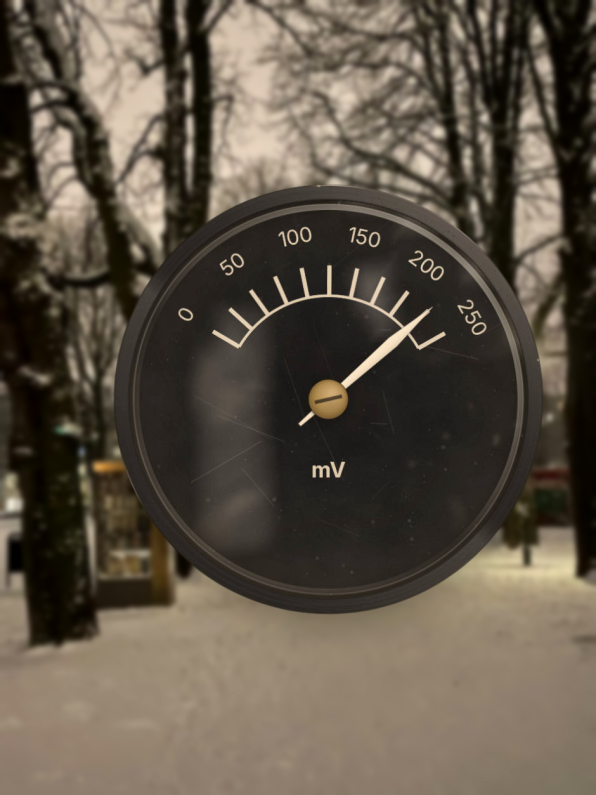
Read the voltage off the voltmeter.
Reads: 225 mV
